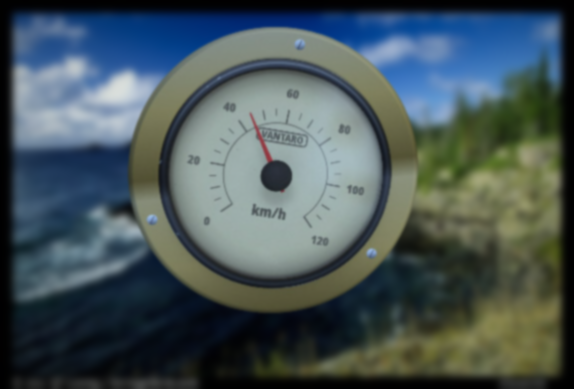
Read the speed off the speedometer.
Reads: 45 km/h
